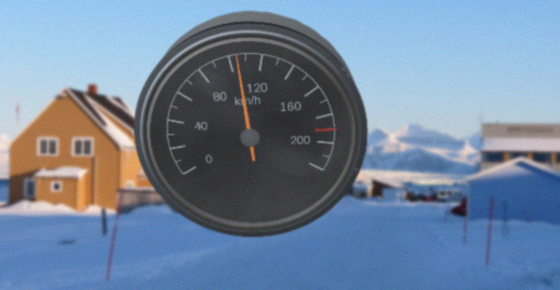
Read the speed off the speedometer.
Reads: 105 km/h
